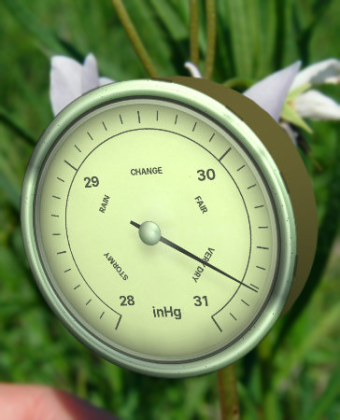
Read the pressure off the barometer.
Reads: 30.7 inHg
